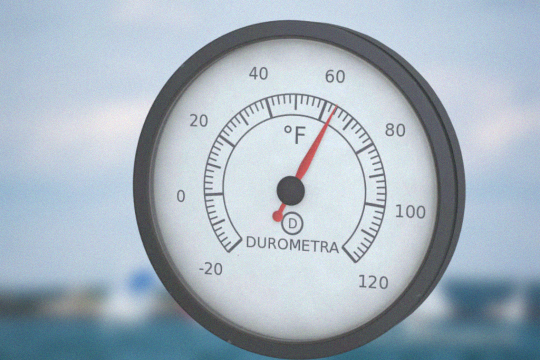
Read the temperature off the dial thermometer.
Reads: 64 °F
